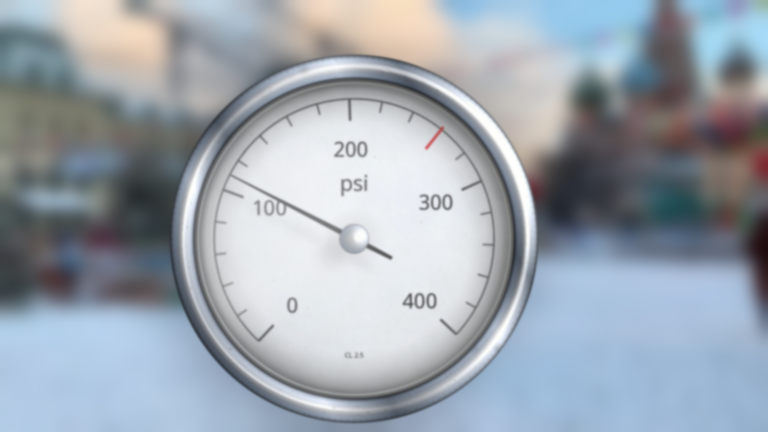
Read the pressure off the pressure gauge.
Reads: 110 psi
